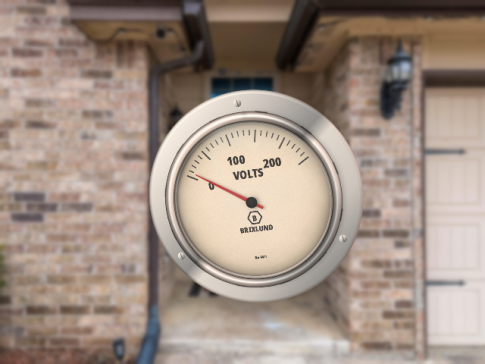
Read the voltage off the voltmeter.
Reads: 10 V
